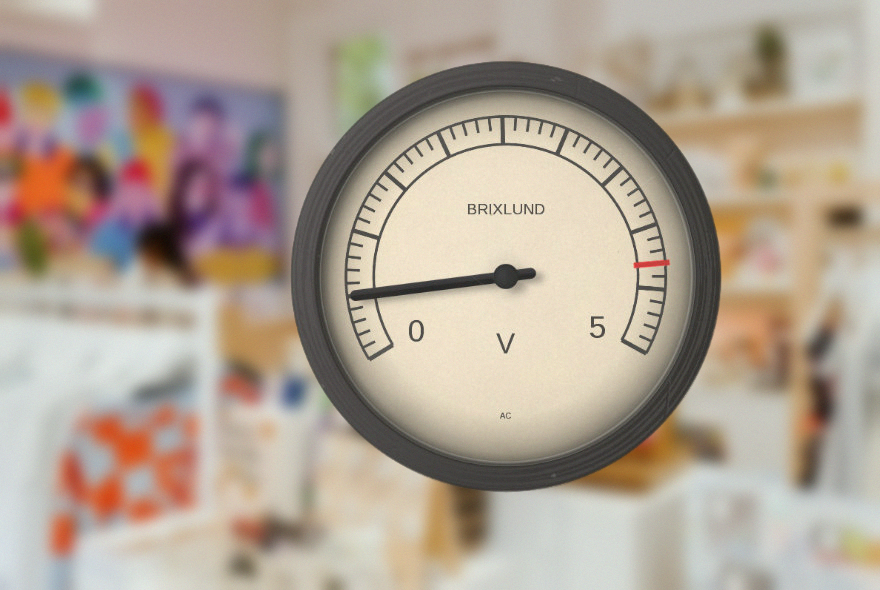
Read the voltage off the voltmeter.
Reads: 0.5 V
